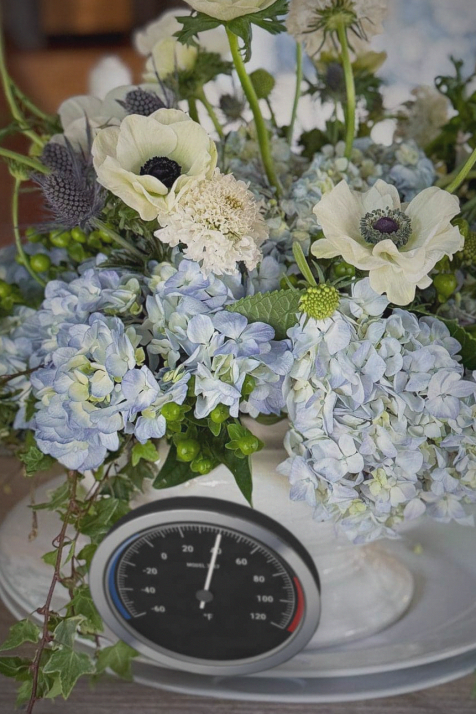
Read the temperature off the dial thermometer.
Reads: 40 °F
